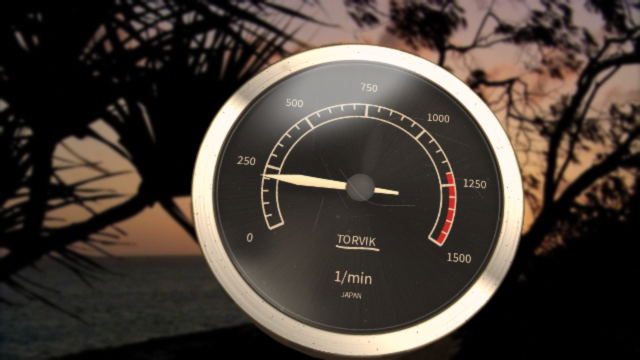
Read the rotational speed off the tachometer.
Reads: 200 rpm
